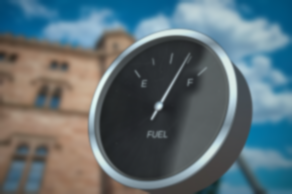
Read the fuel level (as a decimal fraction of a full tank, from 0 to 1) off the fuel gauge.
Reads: 0.75
